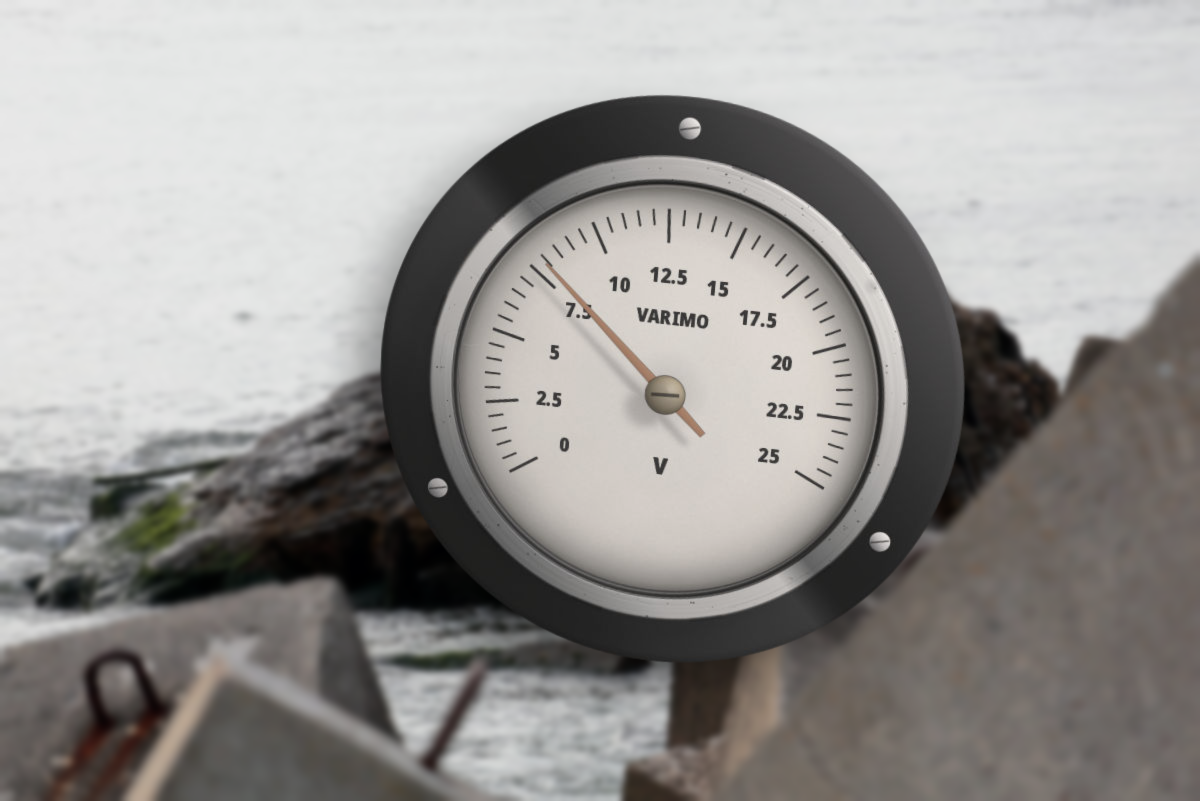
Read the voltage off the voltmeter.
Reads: 8 V
